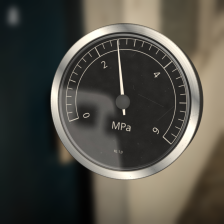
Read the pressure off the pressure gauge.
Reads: 2.6 MPa
